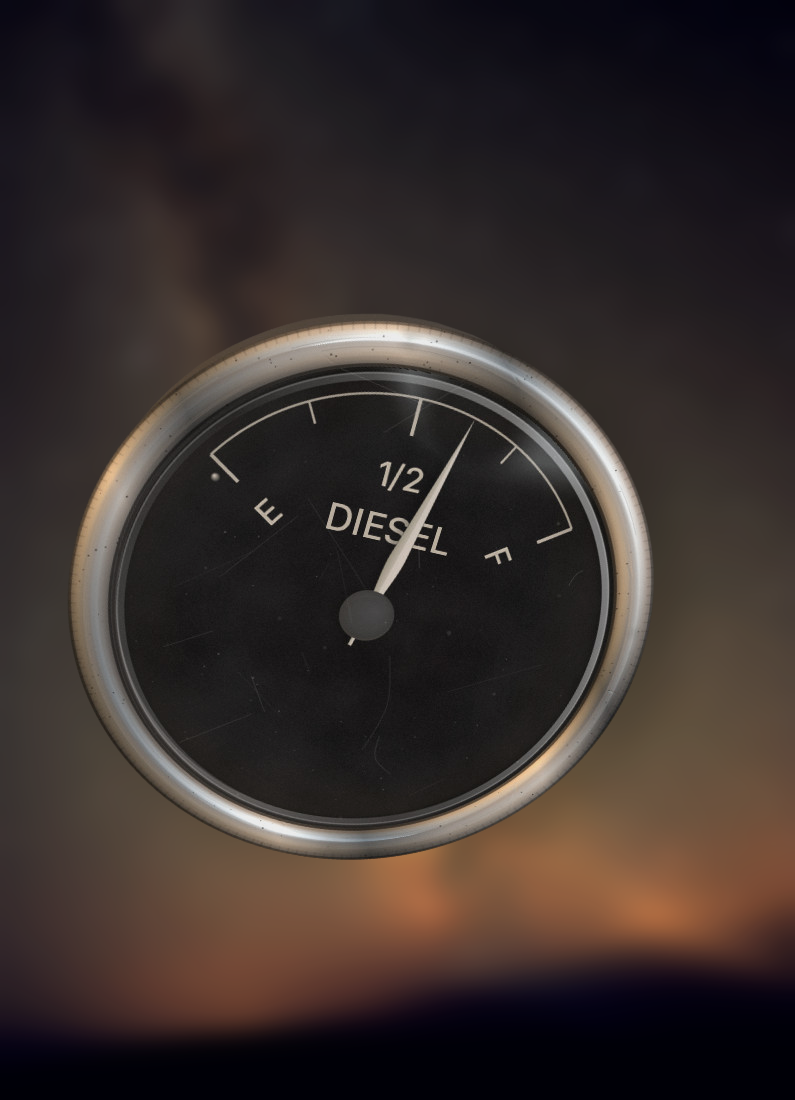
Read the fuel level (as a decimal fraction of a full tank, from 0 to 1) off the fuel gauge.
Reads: 0.625
